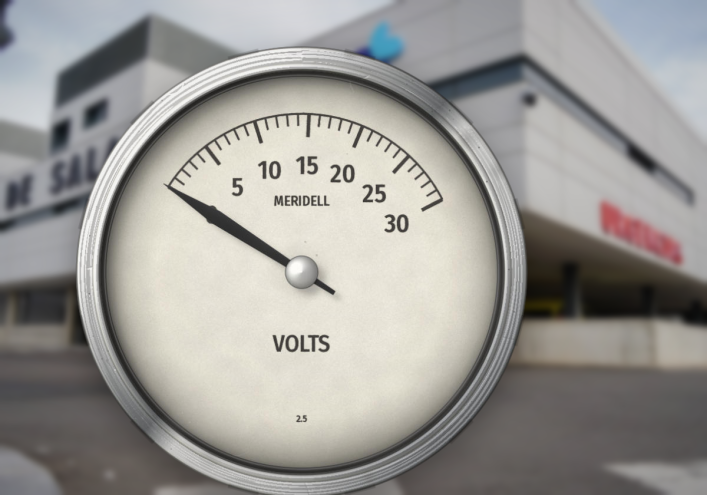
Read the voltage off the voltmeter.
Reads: 0 V
